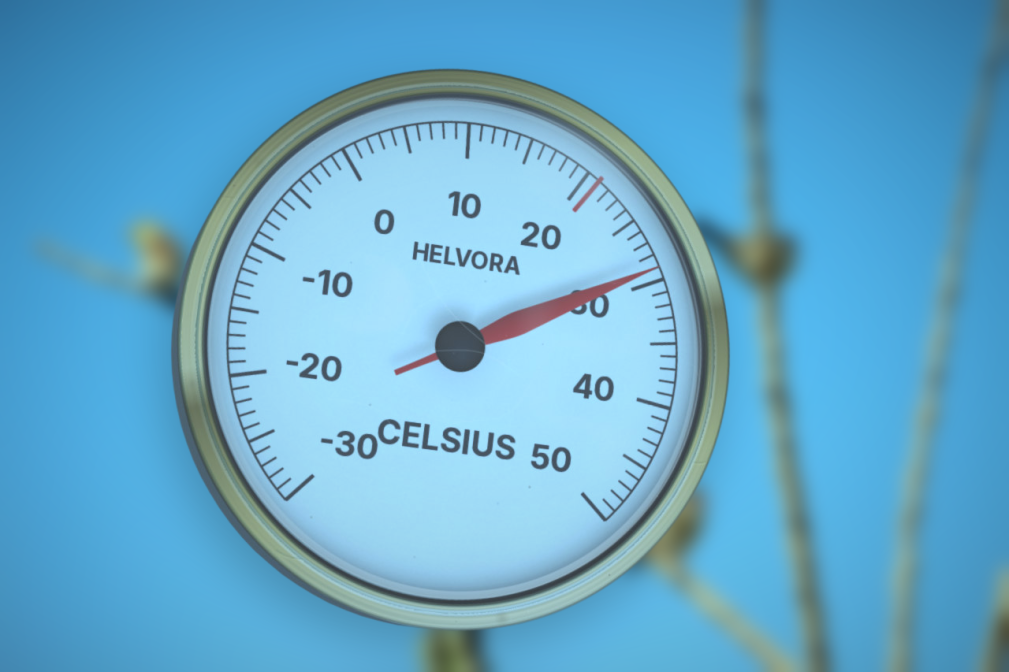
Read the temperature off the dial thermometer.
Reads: 29 °C
